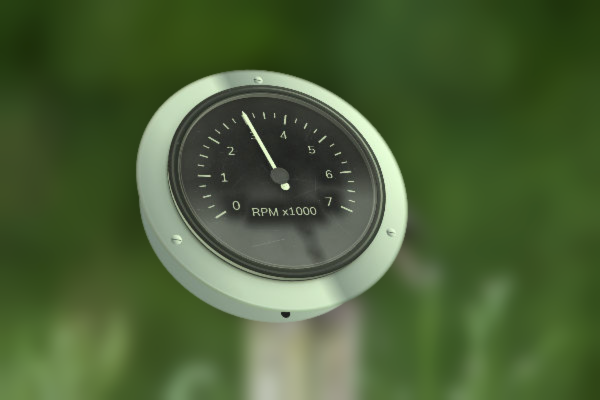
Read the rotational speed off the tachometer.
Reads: 3000 rpm
